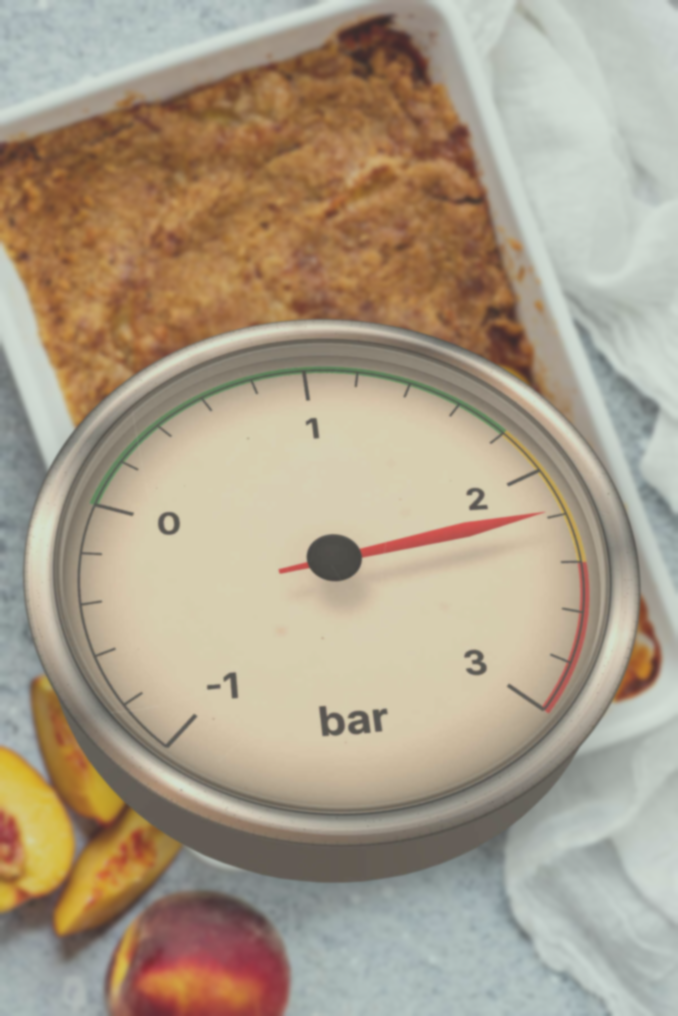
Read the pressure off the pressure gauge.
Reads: 2.2 bar
